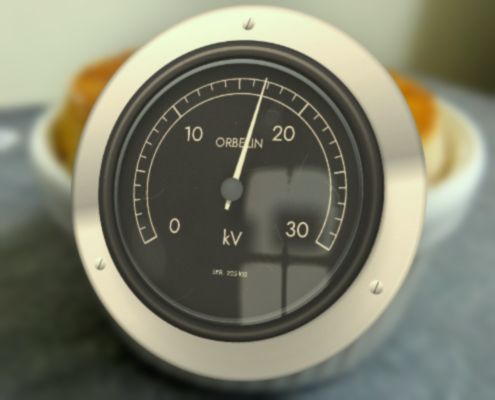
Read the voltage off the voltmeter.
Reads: 17 kV
